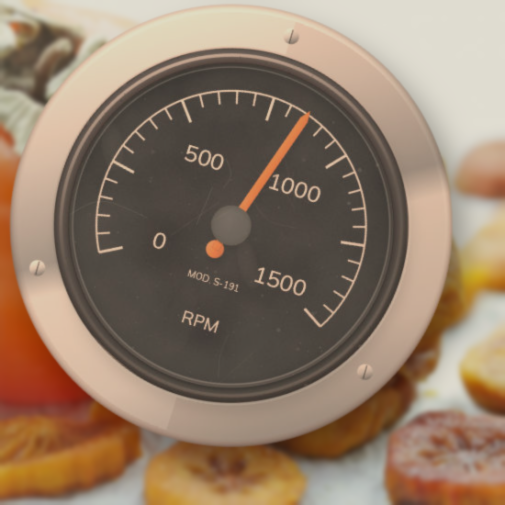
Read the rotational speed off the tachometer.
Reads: 850 rpm
